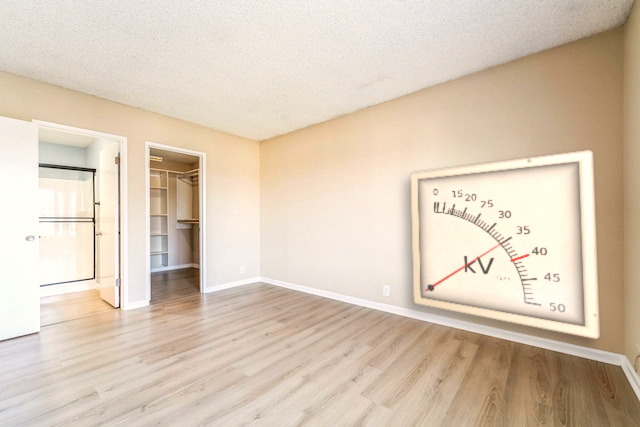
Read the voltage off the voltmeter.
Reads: 35 kV
